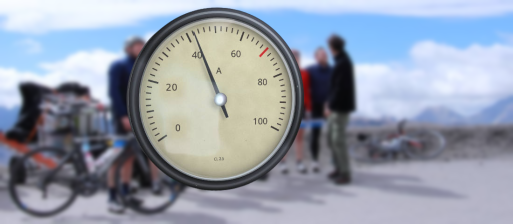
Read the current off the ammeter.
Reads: 42 A
